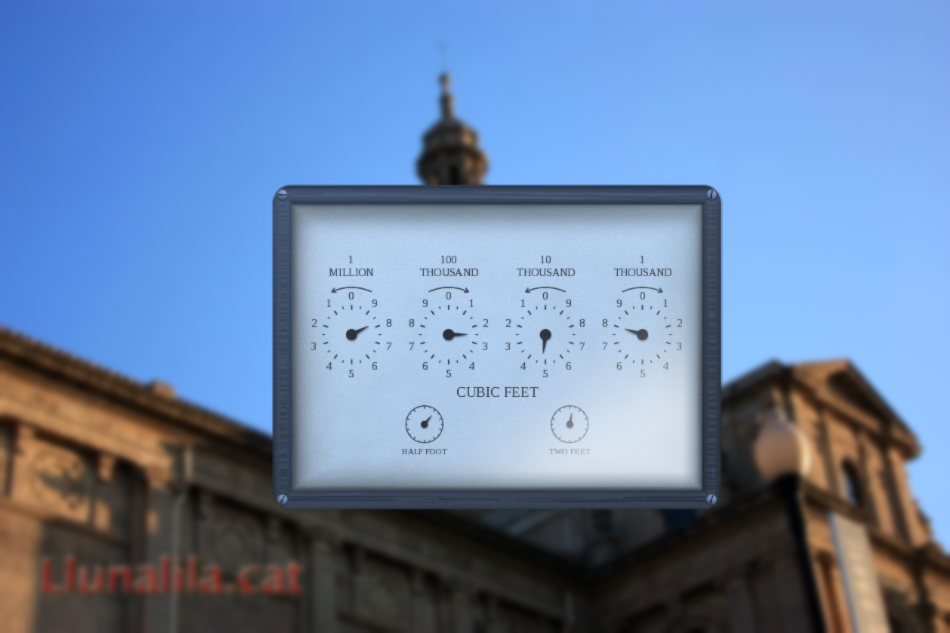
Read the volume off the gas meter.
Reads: 824800 ft³
